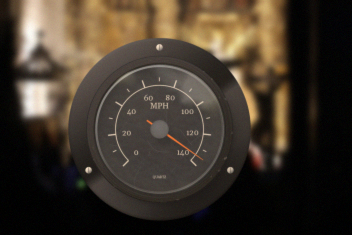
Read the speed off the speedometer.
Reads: 135 mph
